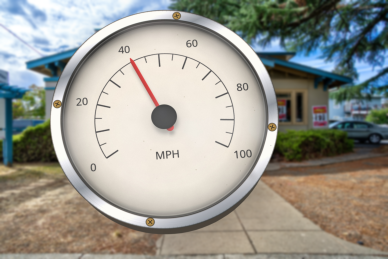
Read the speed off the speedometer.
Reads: 40 mph
